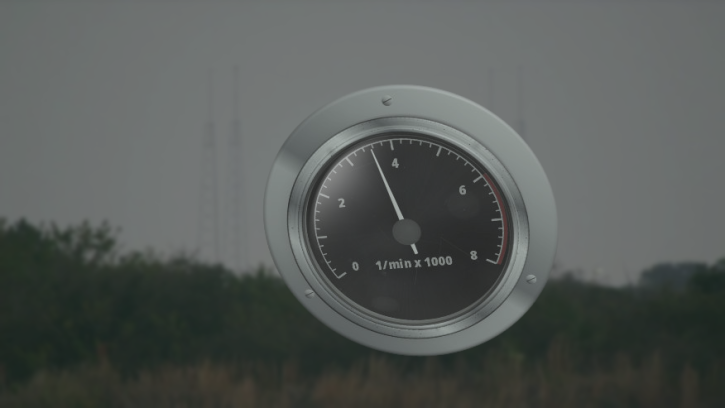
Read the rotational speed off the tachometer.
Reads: 3600 rpm
